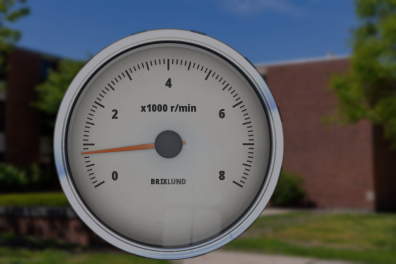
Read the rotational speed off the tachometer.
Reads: 800 rpm
